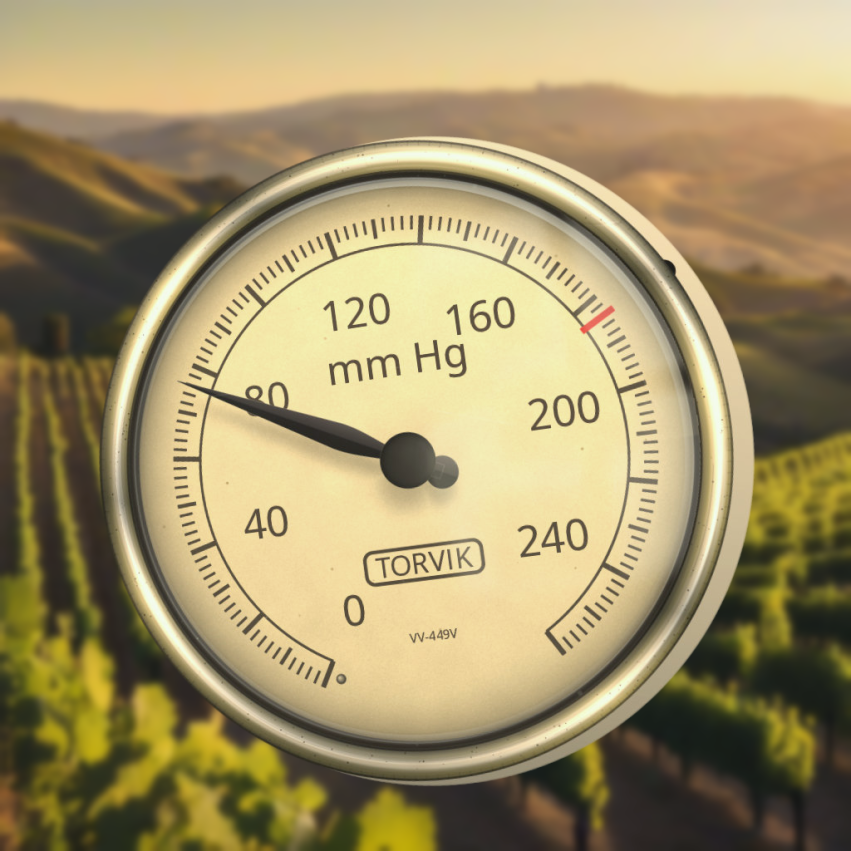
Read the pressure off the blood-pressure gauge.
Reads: 76 mmHg
